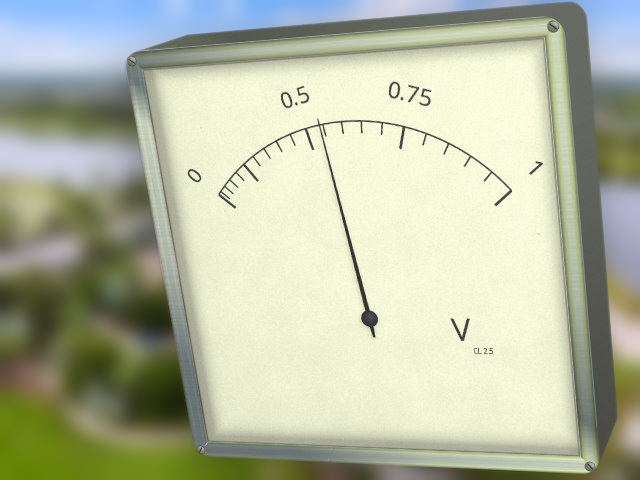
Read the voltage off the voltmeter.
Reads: 0.55 V
